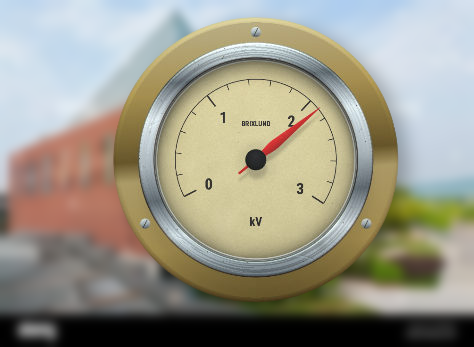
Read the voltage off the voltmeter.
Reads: 2.1 kV
